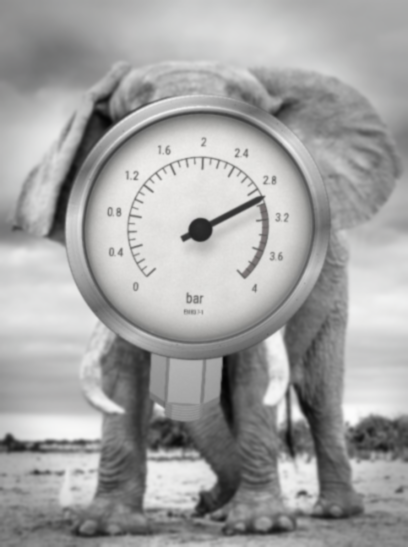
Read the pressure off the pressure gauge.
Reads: 2.9 bar
